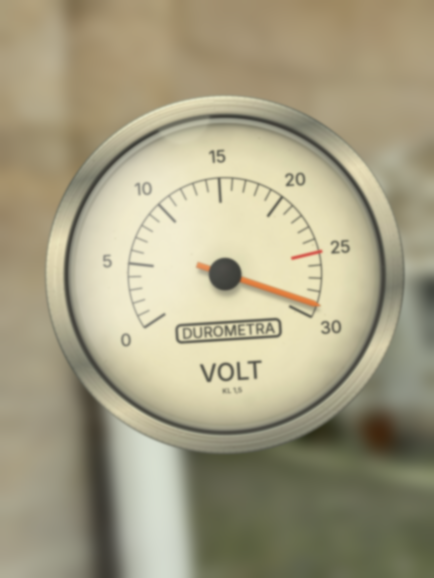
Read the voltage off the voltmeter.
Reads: 29 V
